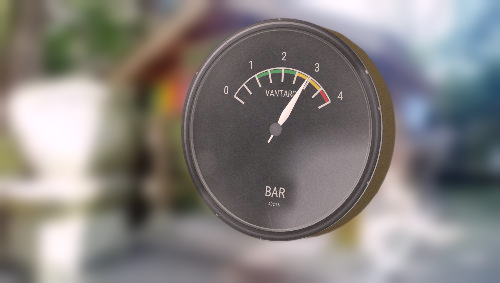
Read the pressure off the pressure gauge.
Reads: 3 bar
